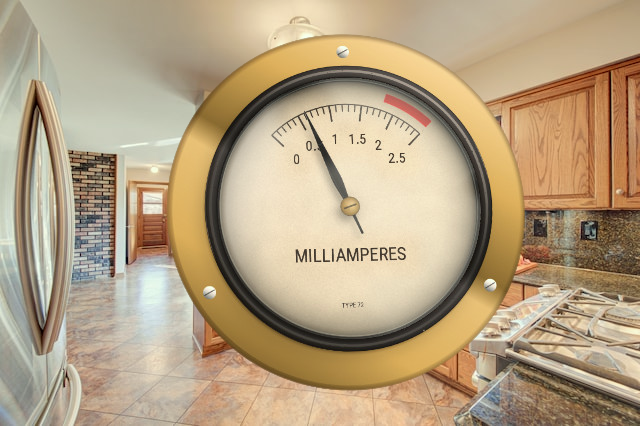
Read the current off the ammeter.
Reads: 0.6 mA
